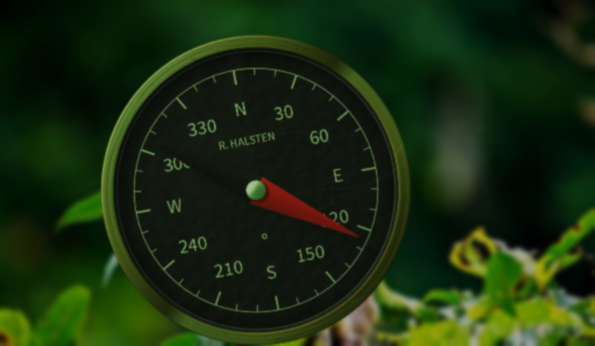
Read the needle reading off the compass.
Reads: 125 °
